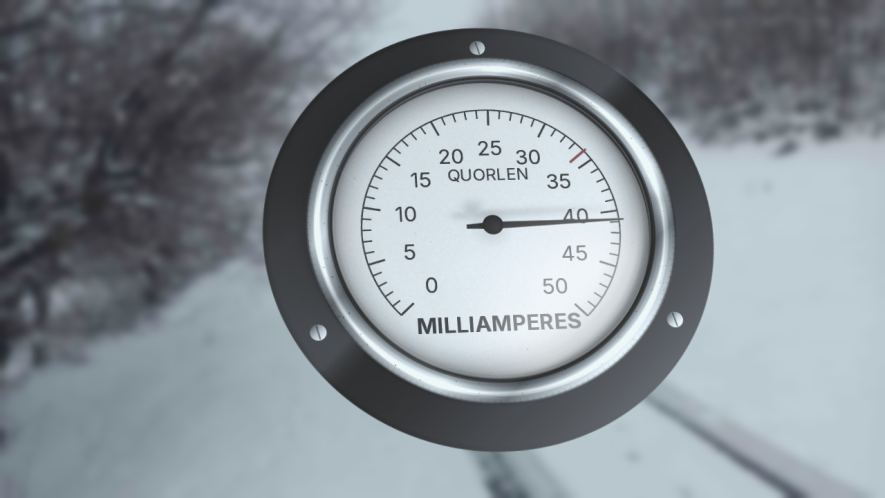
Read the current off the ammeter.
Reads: 41 mA
